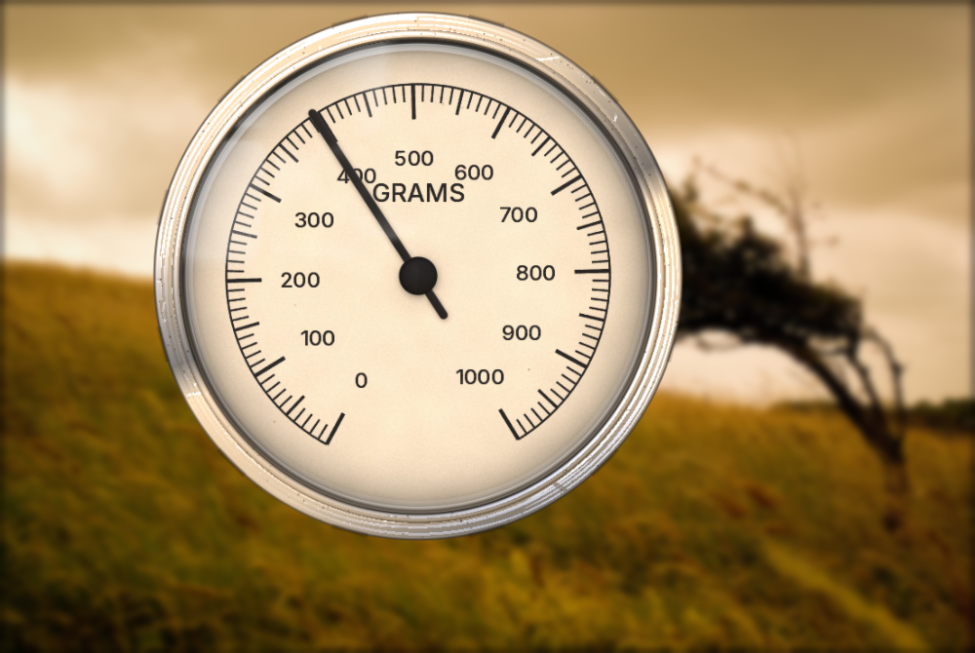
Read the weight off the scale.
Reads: 395 g
